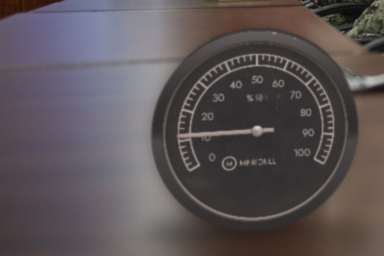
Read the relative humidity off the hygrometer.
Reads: 12 %
